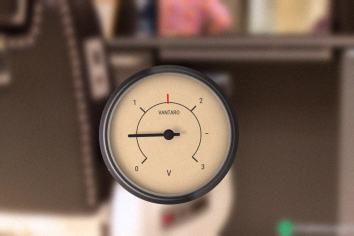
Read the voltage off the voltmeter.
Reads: 0.5 V
